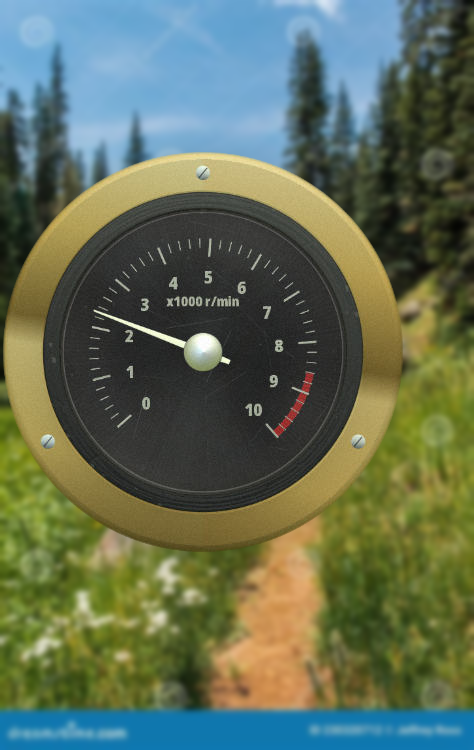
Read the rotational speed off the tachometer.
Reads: 2300 rpm
